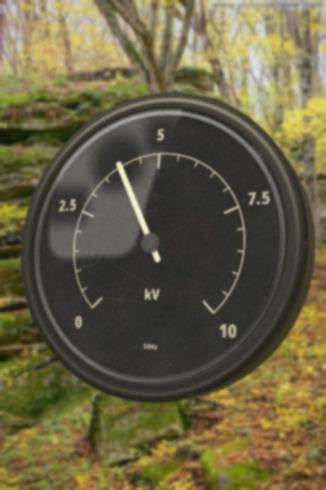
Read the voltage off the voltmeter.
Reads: 4 kV
